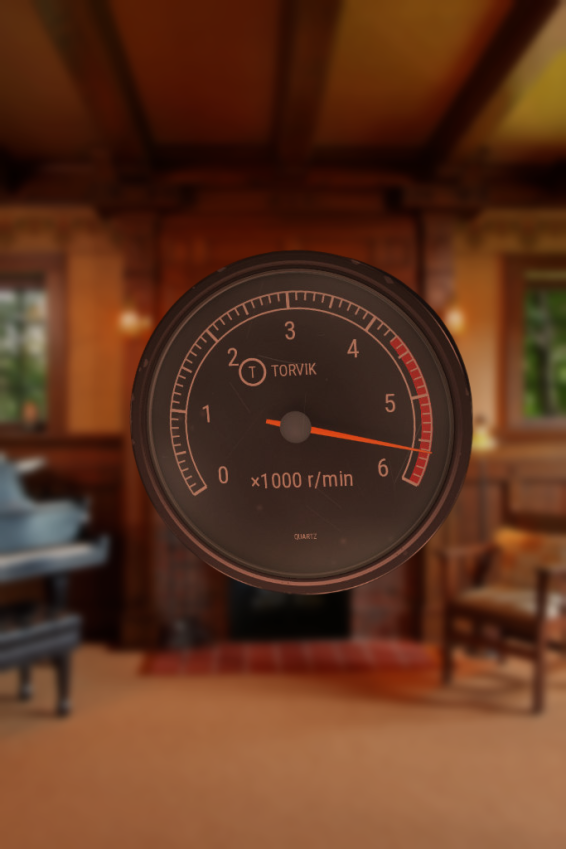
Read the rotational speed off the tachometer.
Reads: 5600 rpm
